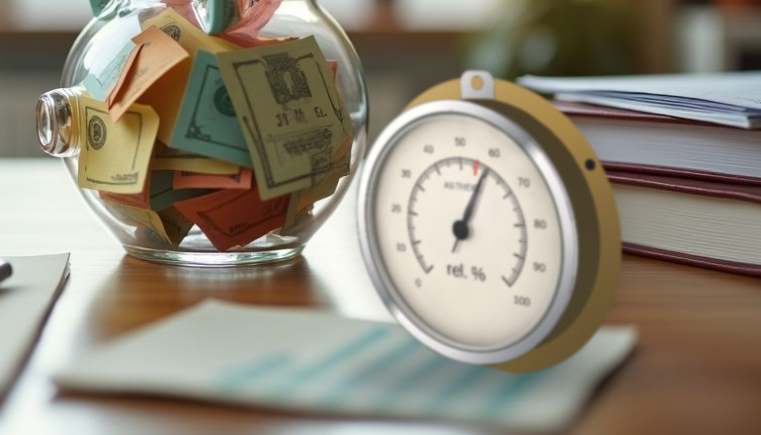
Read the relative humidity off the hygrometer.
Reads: 60 %
